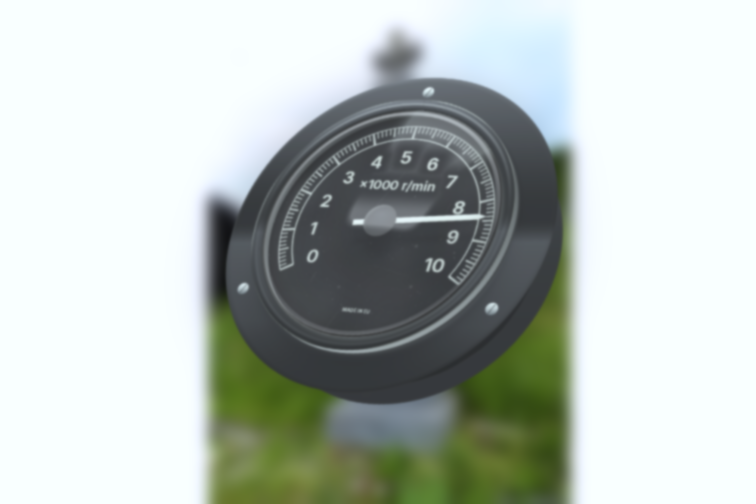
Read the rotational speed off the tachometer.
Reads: 8500 rpm
